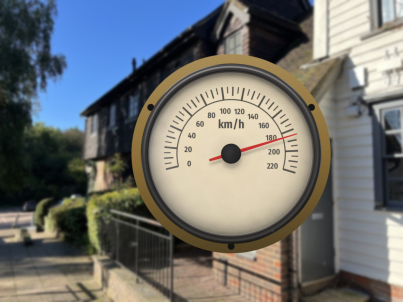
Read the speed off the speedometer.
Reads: 185 km/h
